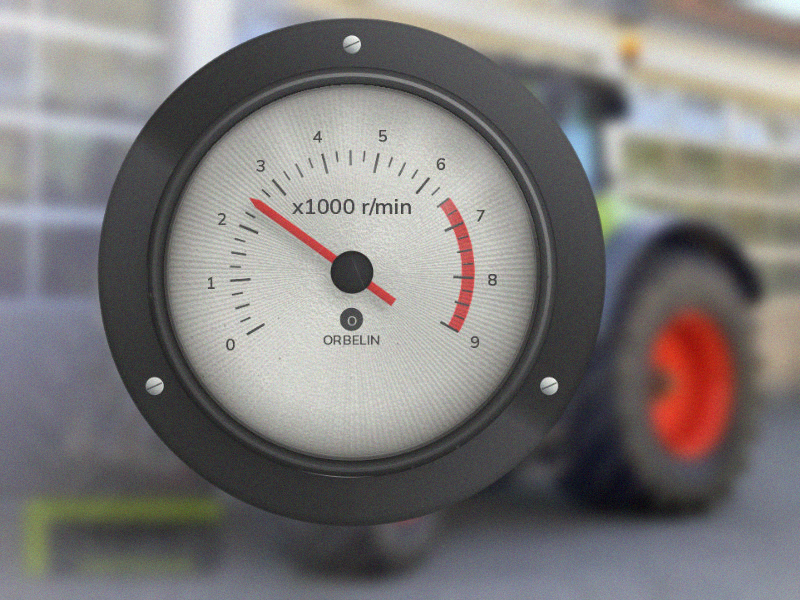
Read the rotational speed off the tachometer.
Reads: 2500 rpm
